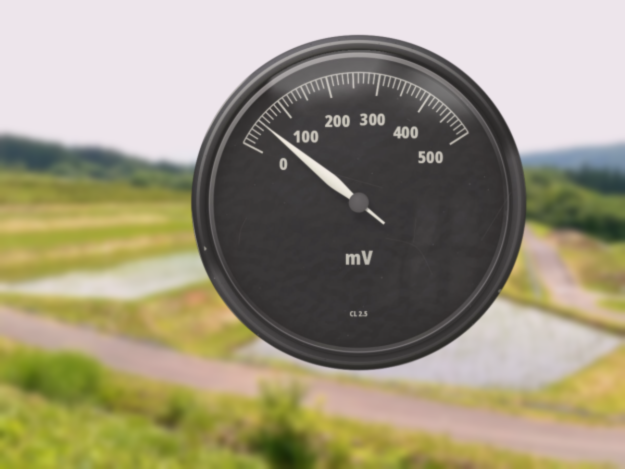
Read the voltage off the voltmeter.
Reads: 50 mV
